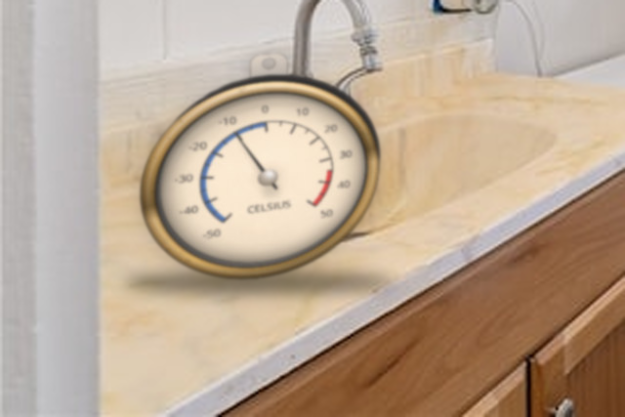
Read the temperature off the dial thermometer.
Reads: -10 °C
